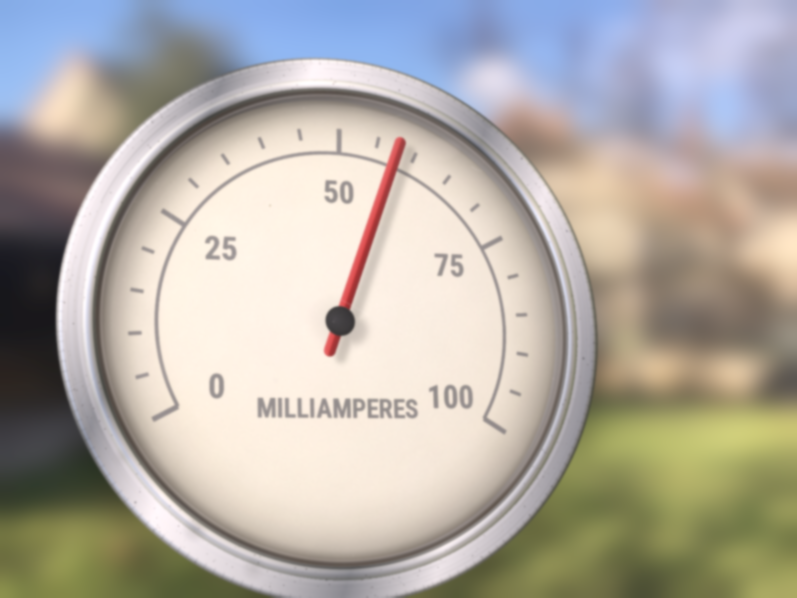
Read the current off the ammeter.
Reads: 57.5 mA
